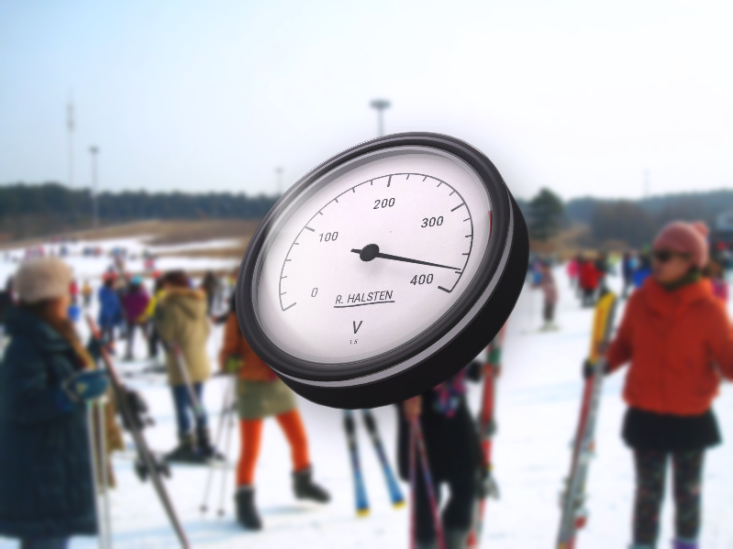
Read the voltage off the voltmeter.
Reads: 380 V
